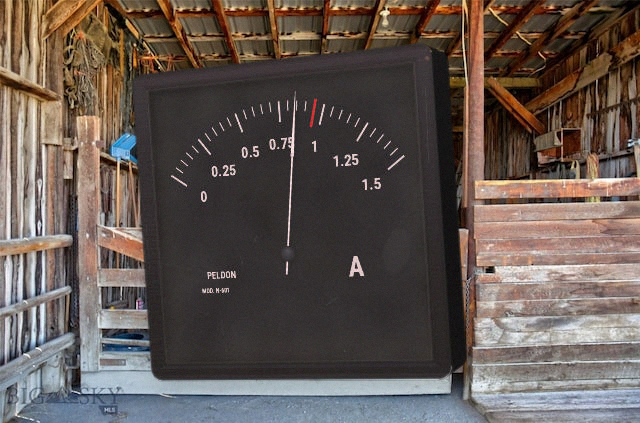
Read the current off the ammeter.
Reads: 0.85 A
